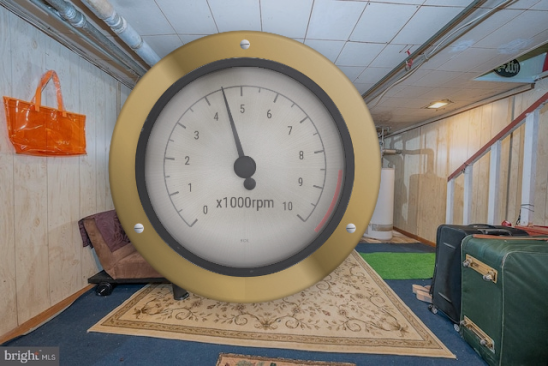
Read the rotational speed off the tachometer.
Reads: 4500 rpm
